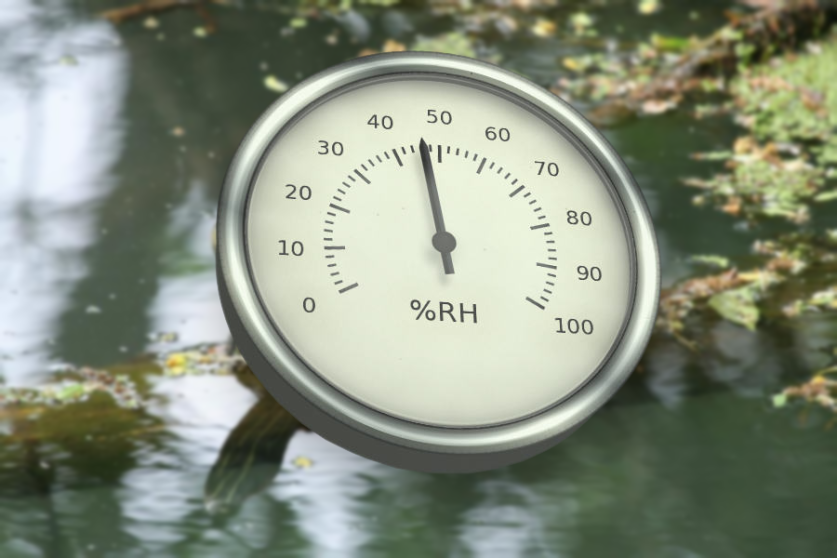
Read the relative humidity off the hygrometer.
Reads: 46 %
